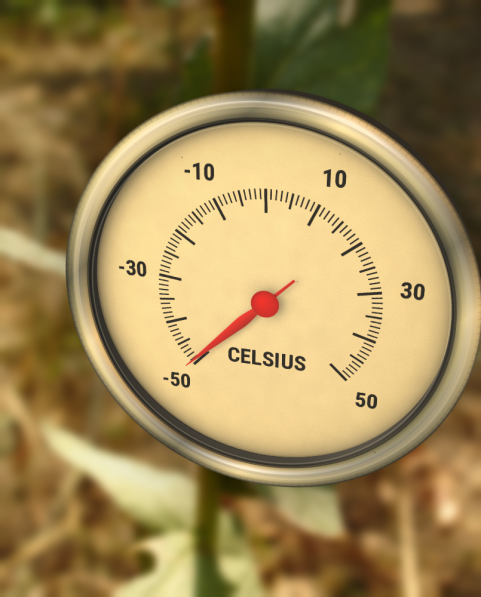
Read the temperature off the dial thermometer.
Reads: -49 °C
